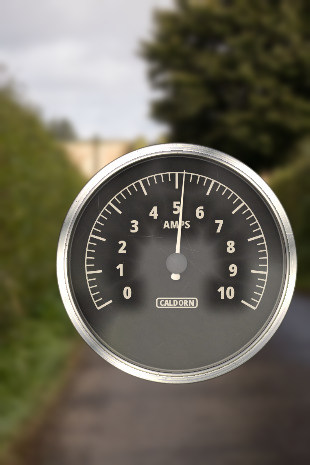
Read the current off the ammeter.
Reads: 5.2 A
